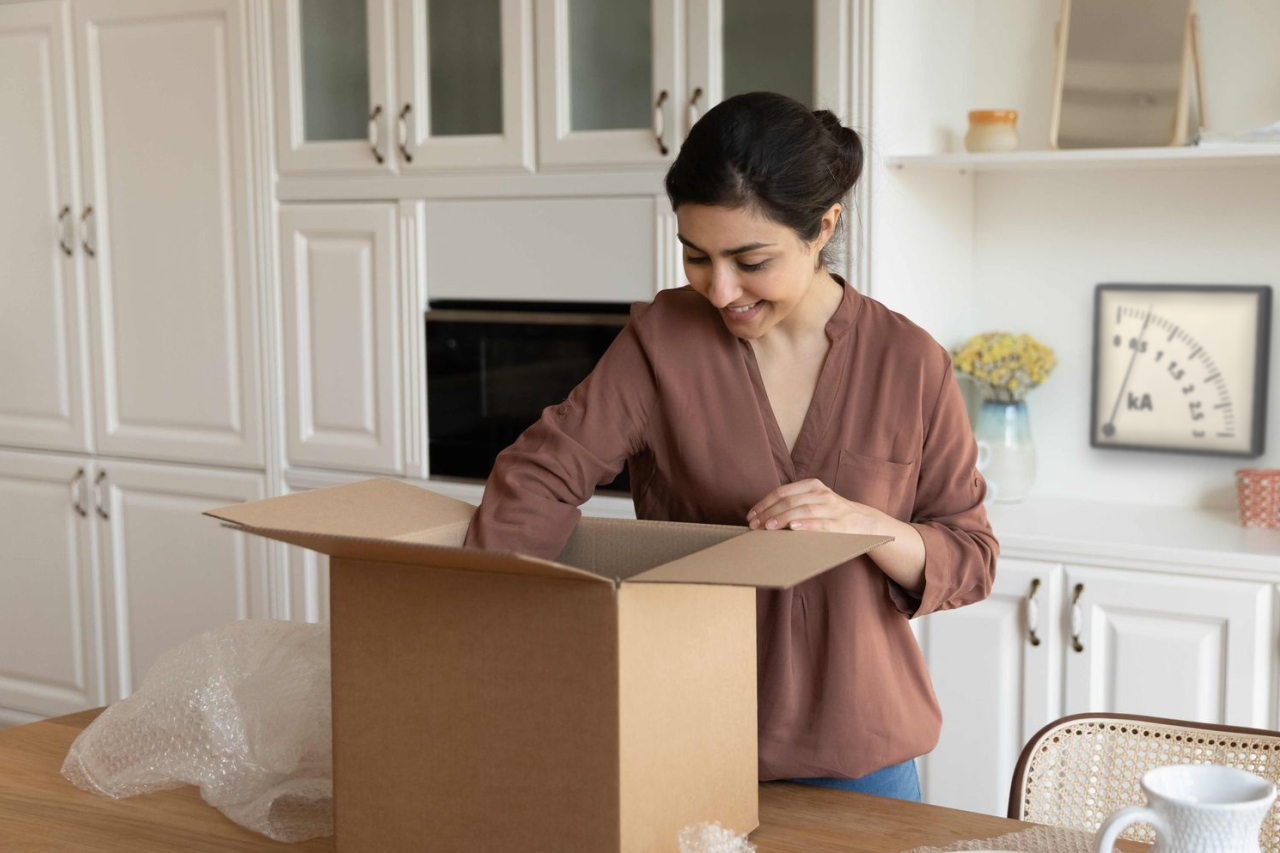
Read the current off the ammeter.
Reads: 0.5 kA
